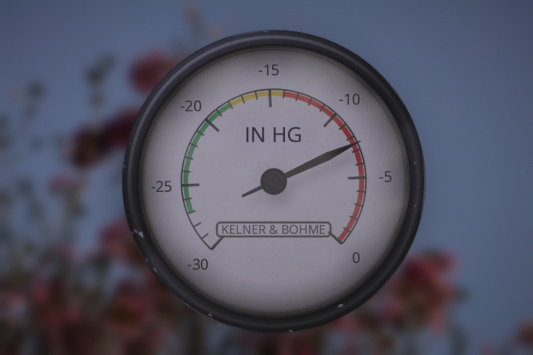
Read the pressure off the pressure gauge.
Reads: -7.5 inHg
